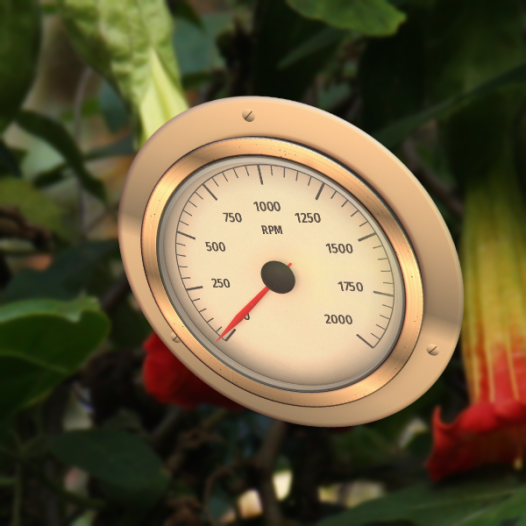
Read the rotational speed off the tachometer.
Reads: 25 rpm
